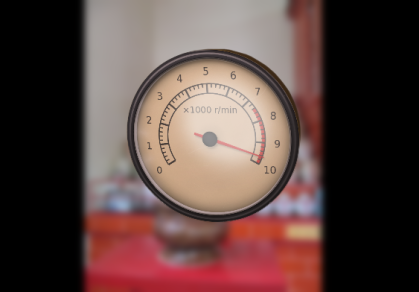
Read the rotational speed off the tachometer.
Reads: 9600 rpm
